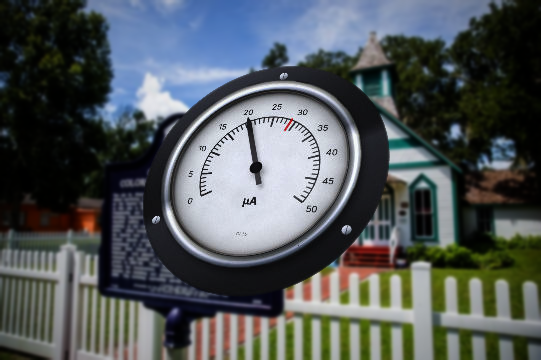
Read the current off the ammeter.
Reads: 20 µA
